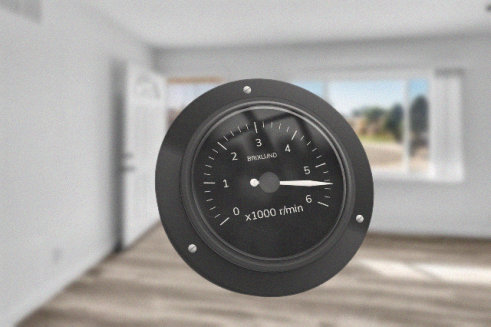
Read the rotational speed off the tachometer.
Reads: 5500 rpm
